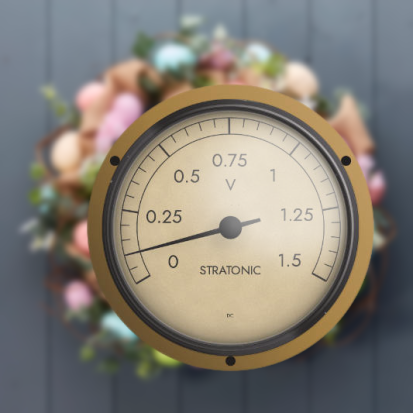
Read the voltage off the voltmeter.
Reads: 0.1 V
